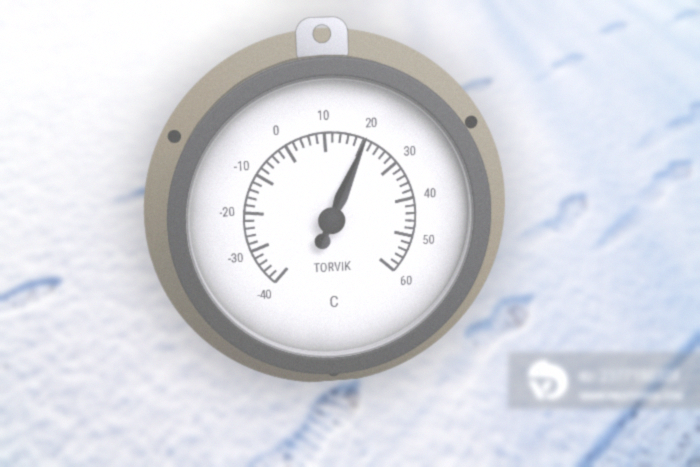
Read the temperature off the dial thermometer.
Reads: 20 °C
